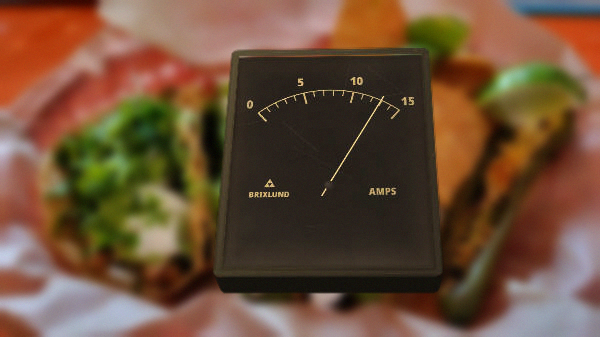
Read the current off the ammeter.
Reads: 13 A
